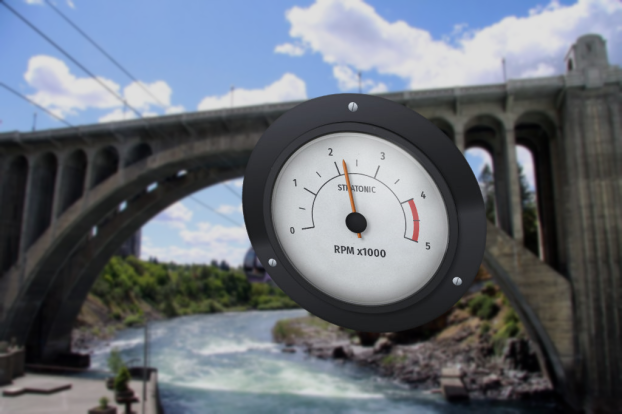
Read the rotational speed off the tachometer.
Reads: 2250 rpm
